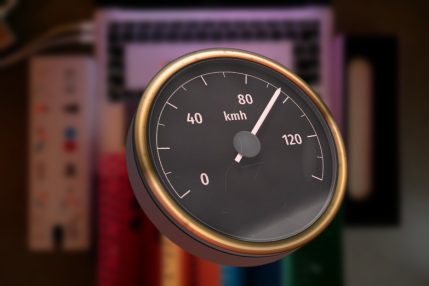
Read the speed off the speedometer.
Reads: 95 km/h
